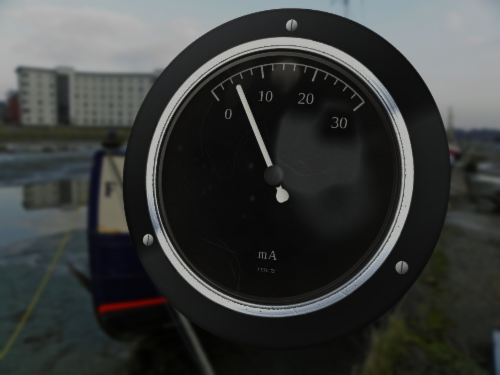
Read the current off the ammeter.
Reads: 5 mA
